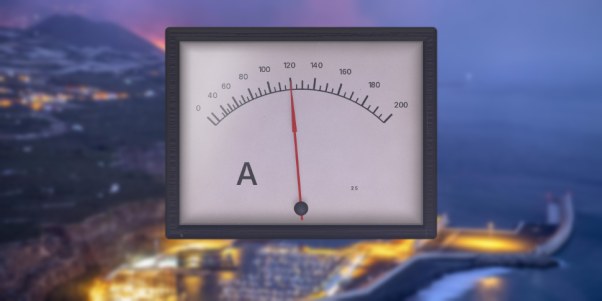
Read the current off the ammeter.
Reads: 120 A
